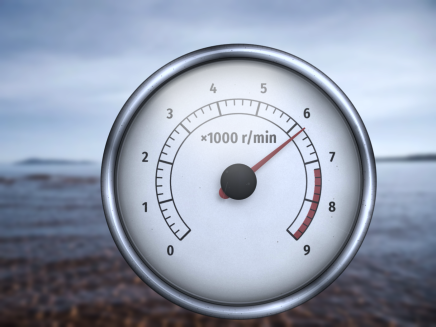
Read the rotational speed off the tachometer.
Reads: 6200 rpm
